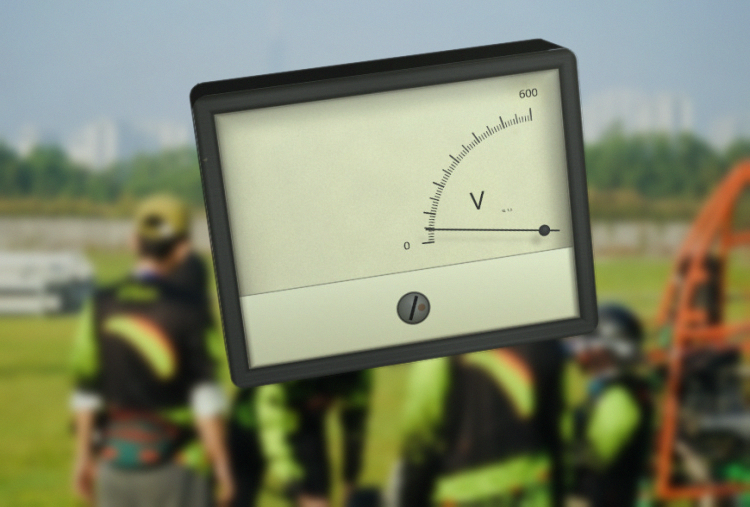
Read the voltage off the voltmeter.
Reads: 50 V
